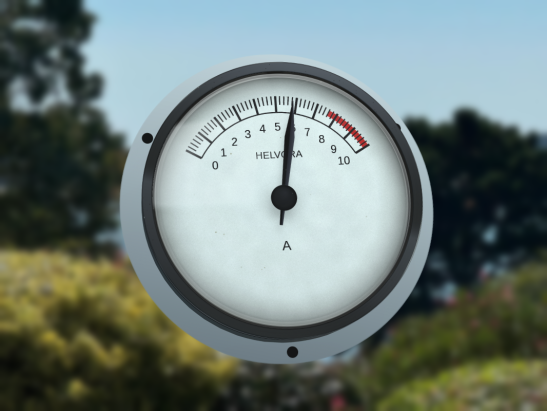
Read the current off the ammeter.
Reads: 5.8 A
